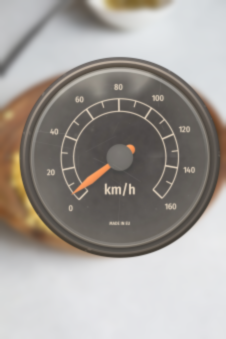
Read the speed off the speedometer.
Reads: 5 km/h
